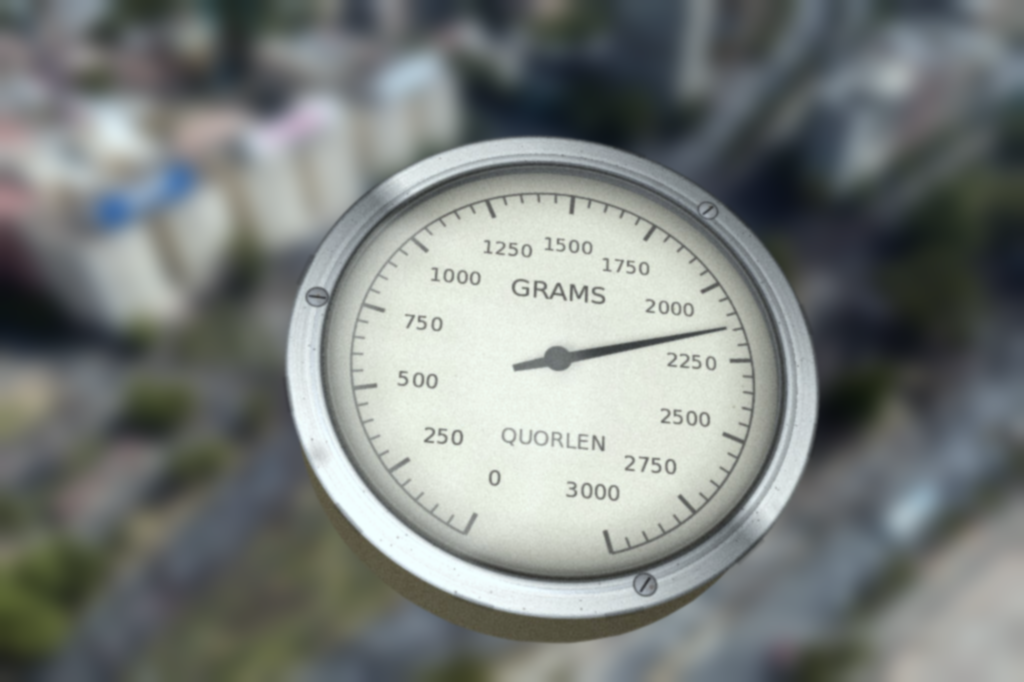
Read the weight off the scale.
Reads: 2150 g
